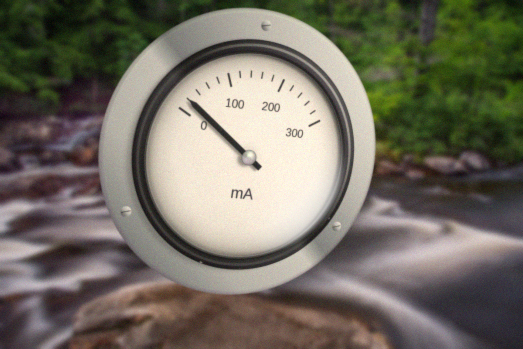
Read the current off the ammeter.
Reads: 20 mA
